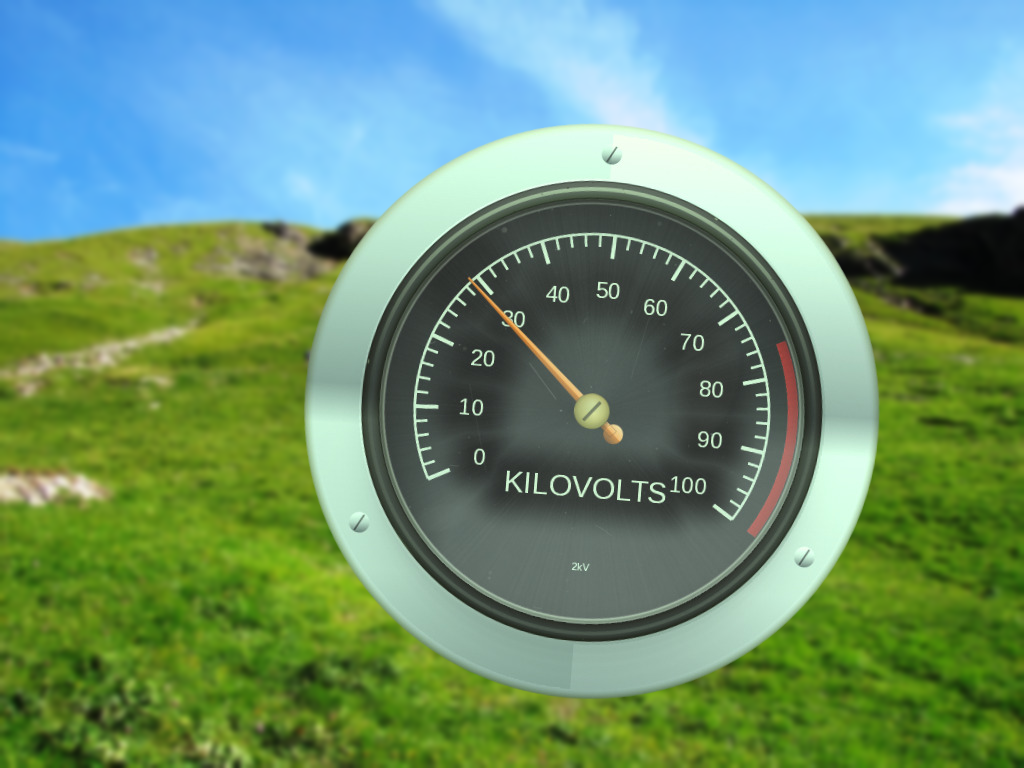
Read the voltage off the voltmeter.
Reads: 29 kV
